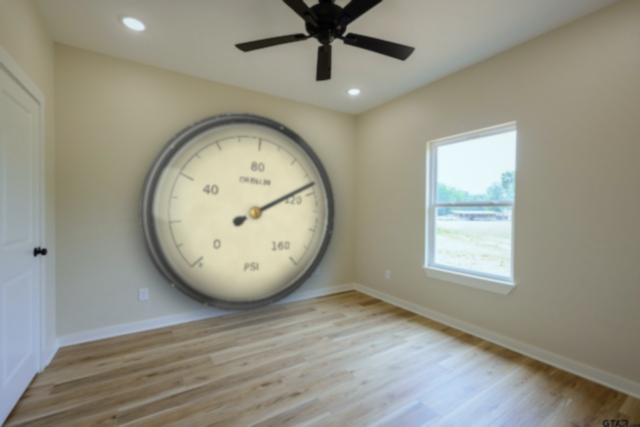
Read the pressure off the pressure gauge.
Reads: 115 psi
